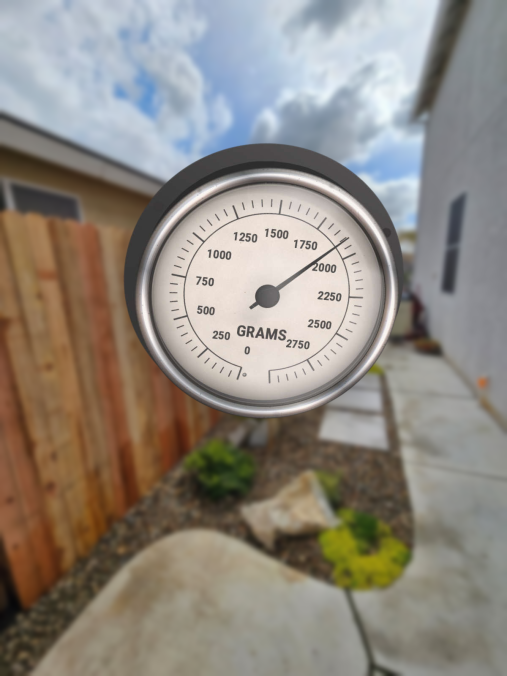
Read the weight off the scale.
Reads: 1900 g
